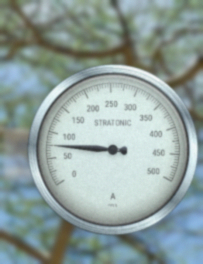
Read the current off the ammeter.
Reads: 75 A
